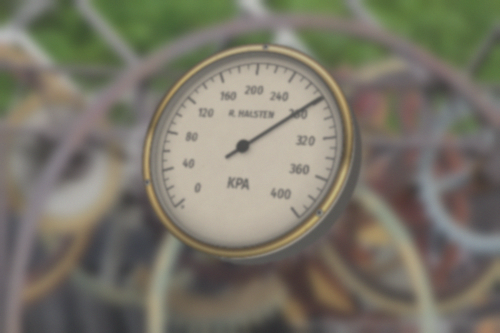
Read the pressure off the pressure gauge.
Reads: 280 kPa
